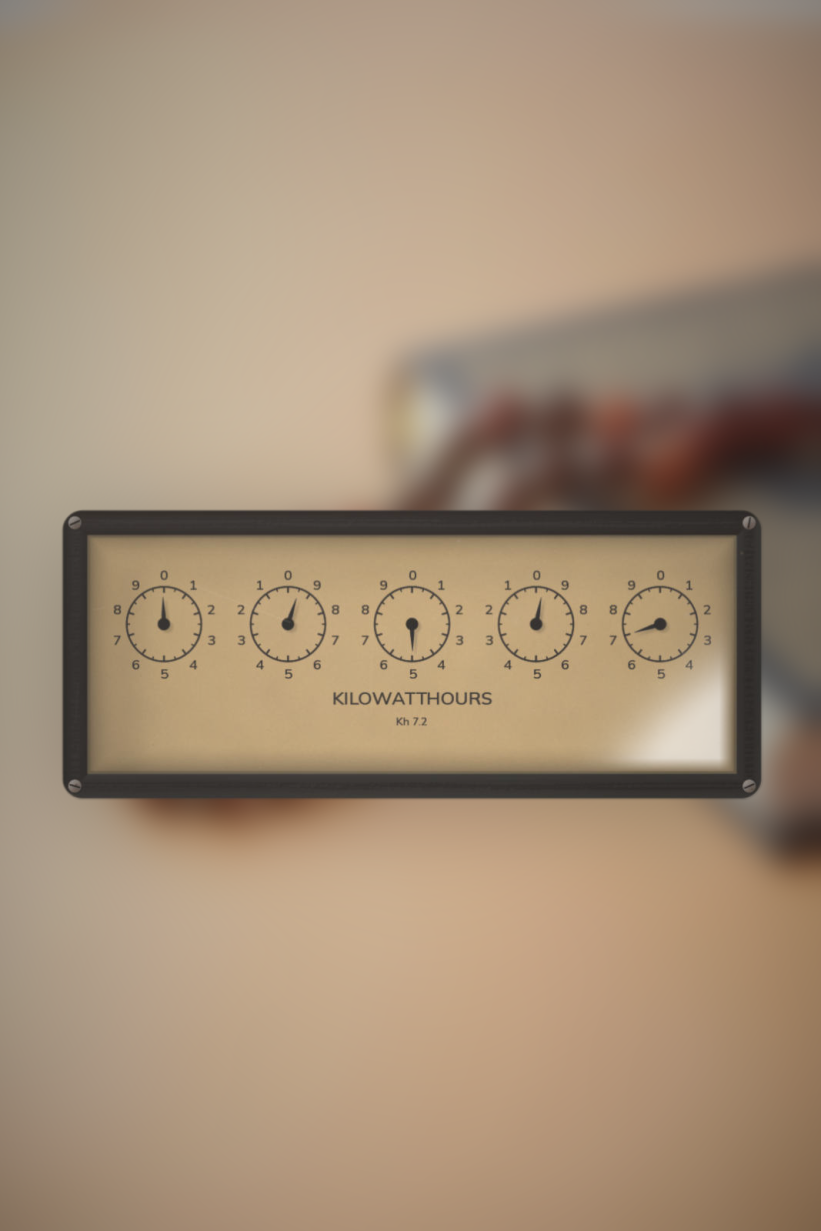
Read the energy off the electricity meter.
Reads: 99497 kWh
